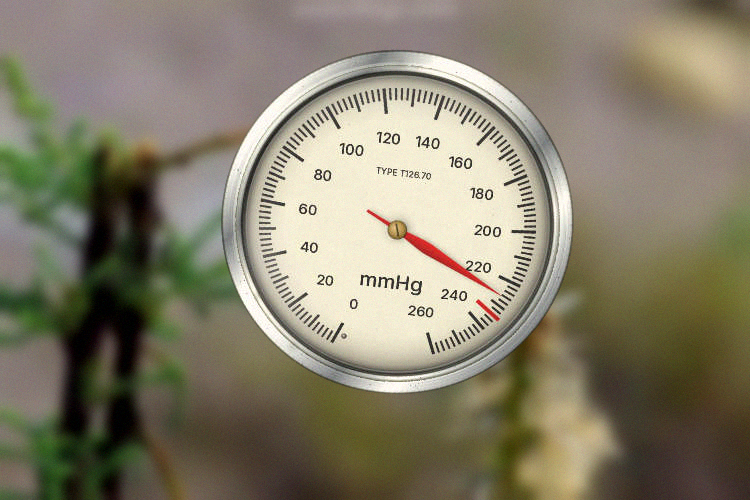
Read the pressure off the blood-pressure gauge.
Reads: 226 mmHg
